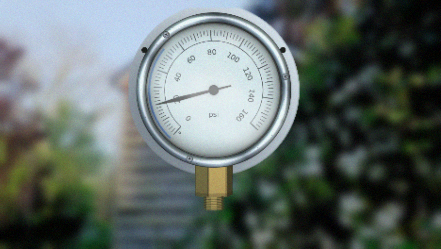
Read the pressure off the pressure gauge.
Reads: 20 psi
